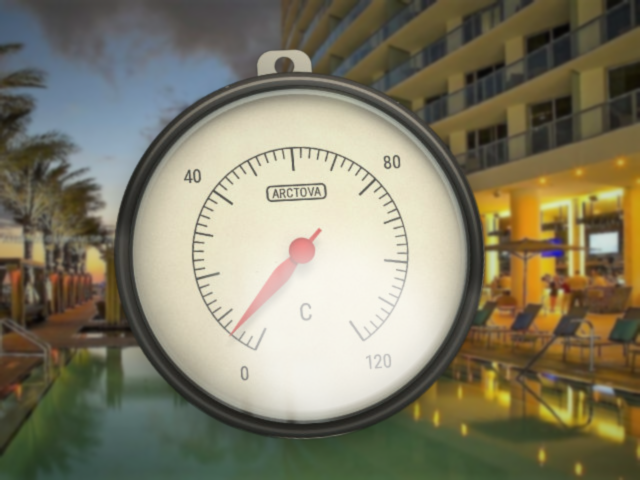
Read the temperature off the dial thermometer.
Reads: 6 °C
